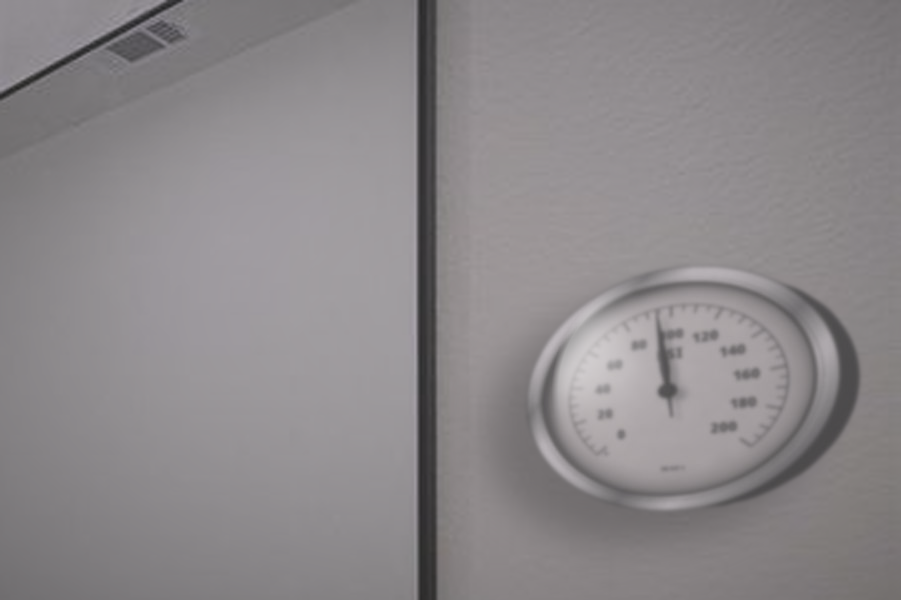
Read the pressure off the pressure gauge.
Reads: 95 psi
